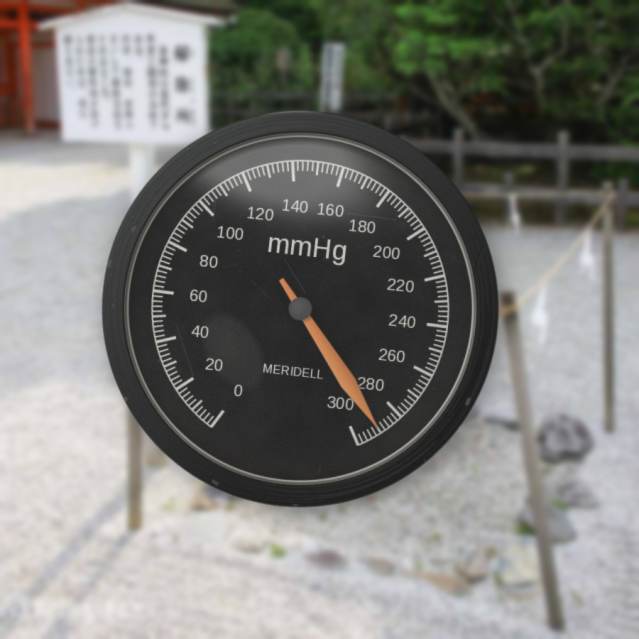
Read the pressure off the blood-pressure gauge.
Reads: 290 mmHg
